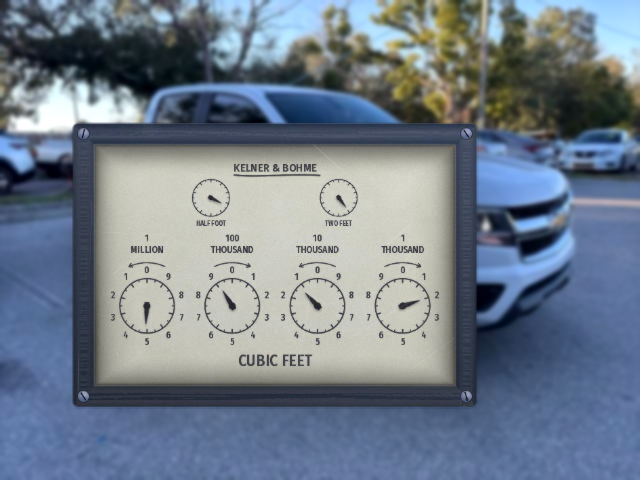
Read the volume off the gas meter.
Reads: 491200 ft³
